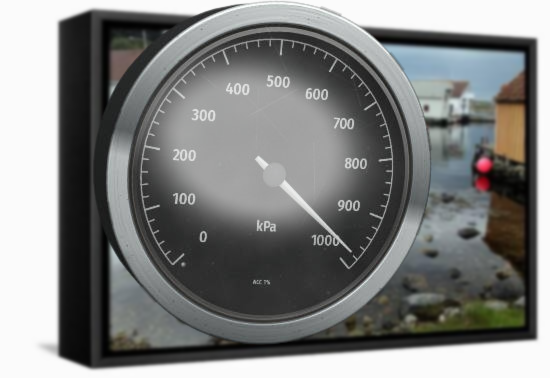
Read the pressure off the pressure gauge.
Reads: 980 kPa
